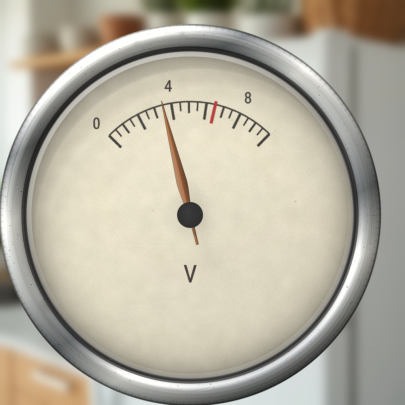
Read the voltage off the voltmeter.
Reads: 3.5 V
